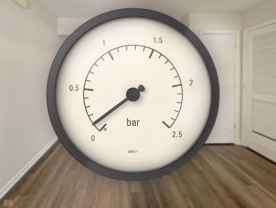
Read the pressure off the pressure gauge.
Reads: 0.1 bar
